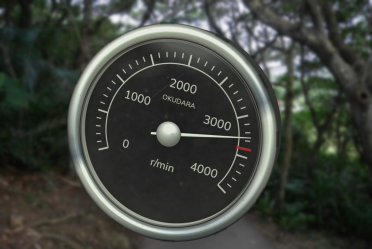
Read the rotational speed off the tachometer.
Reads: 3250 rpm
